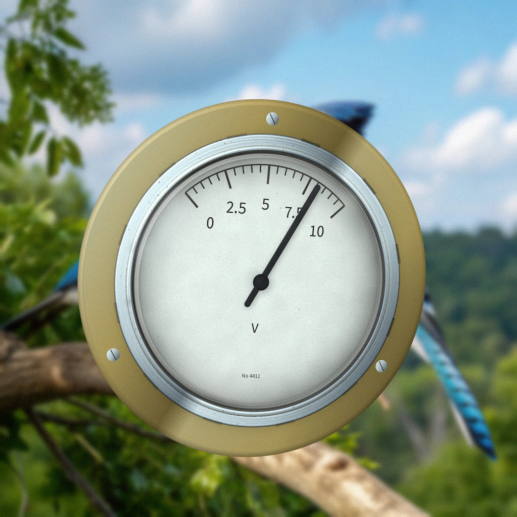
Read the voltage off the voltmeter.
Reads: 8 V
